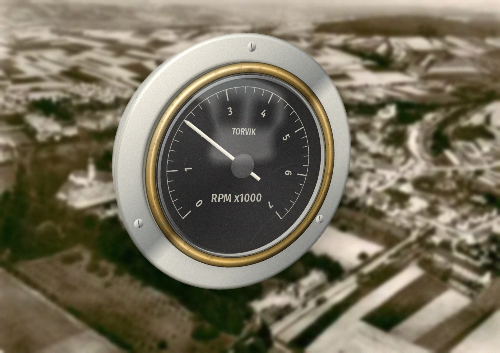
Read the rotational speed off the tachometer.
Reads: 2000 rpm
